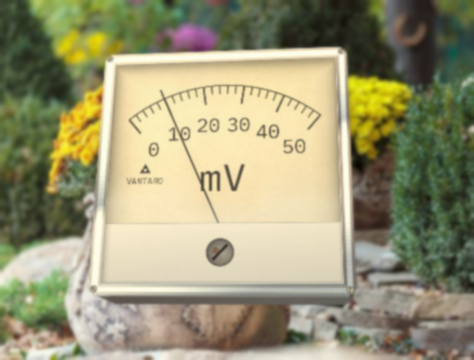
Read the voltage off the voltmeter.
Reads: 10 mV
